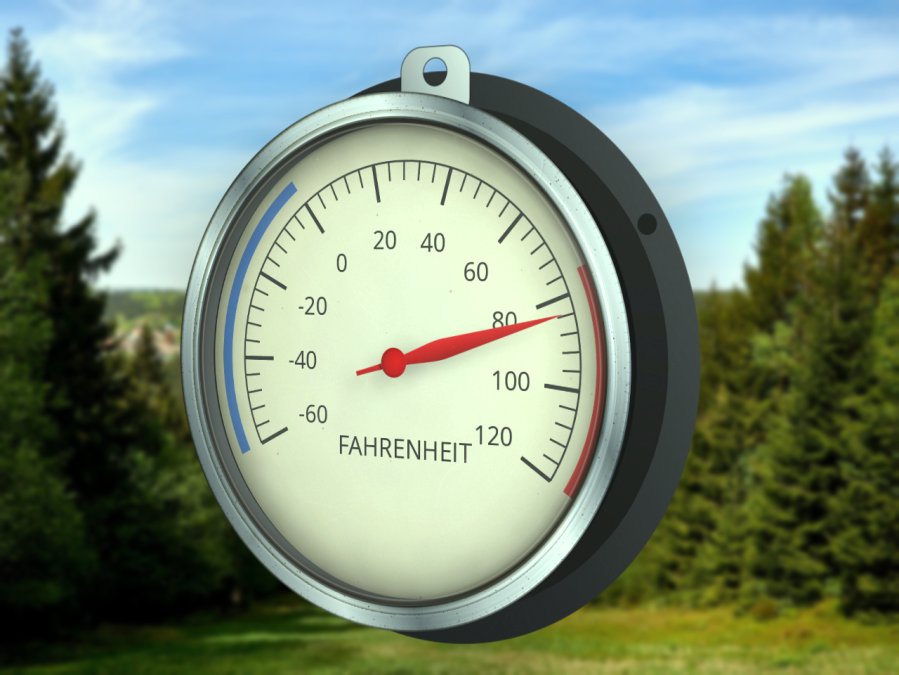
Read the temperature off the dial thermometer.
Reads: 84 °F
